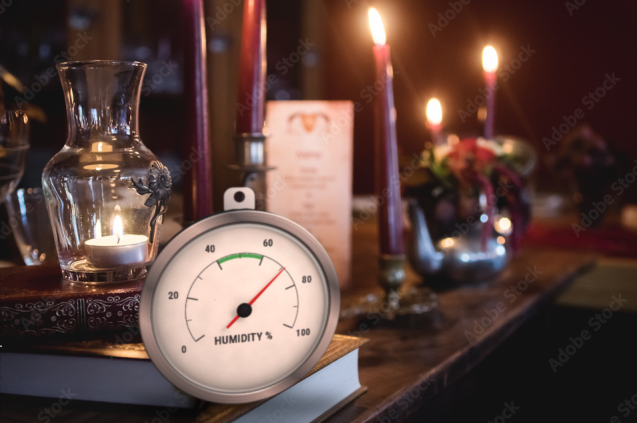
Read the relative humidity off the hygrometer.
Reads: 70 %
